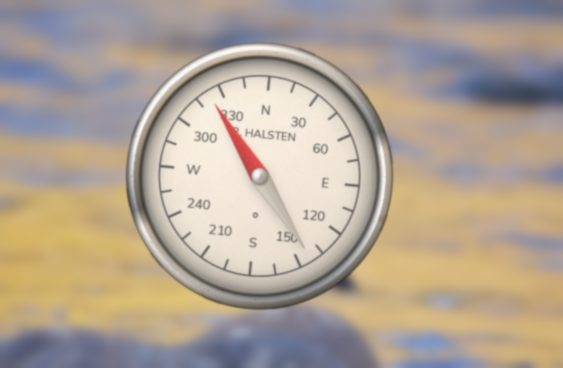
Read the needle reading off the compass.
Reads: 322.5 °
